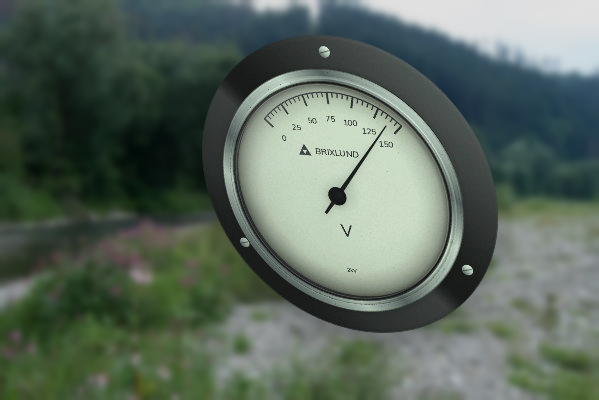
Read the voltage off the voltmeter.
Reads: 140 V
